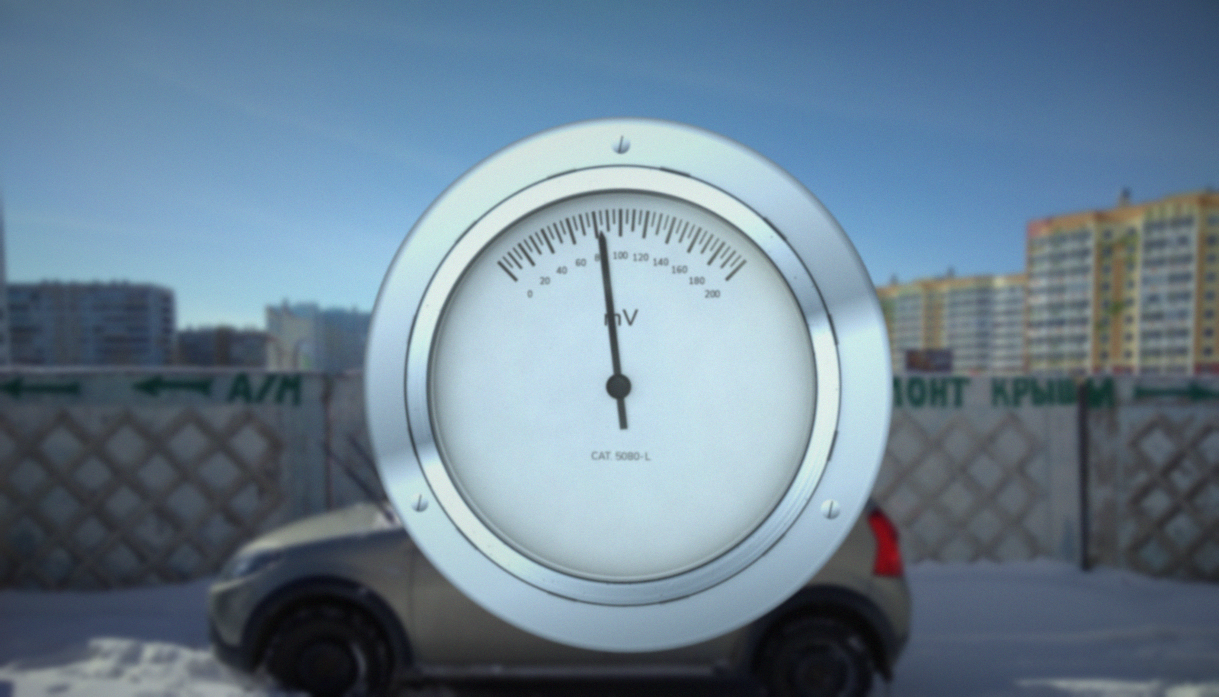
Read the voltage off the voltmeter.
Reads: 85 mV
